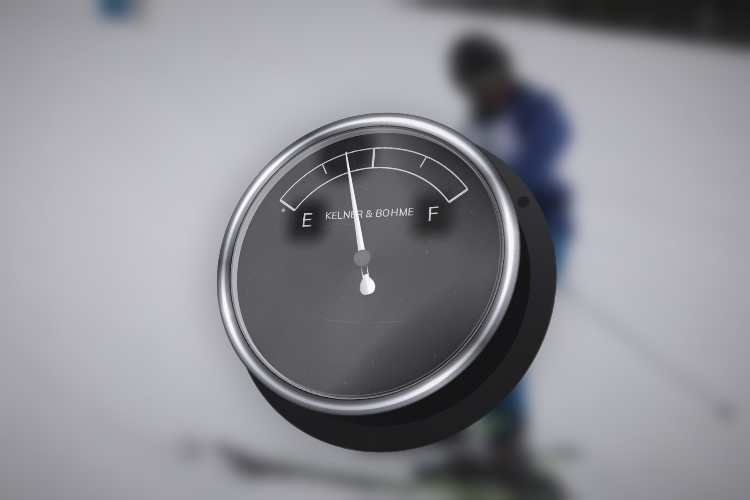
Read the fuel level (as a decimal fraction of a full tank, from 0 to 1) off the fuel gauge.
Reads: 0.375
